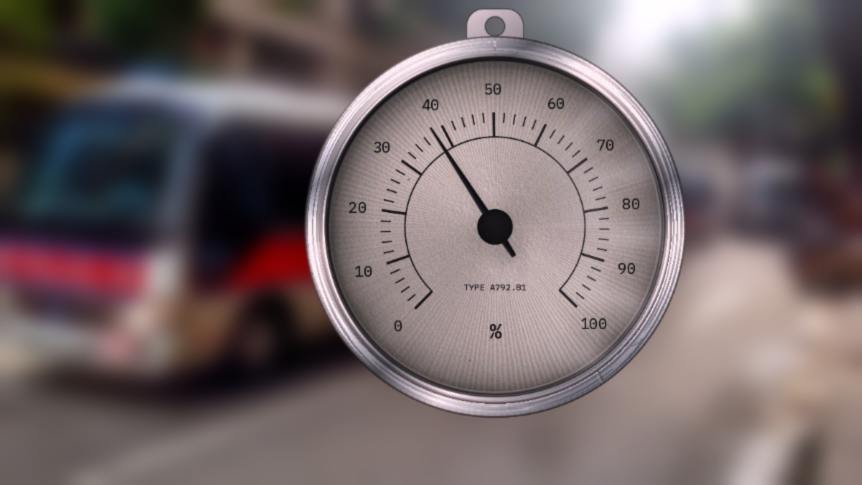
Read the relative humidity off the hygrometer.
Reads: 38 %
